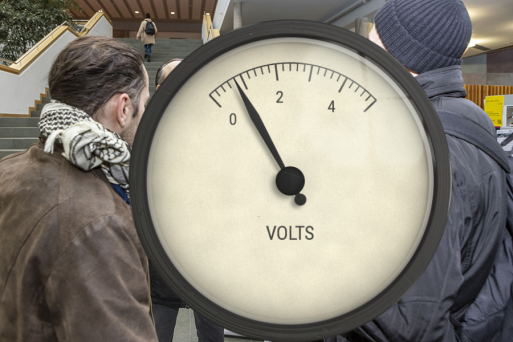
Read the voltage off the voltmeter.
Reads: 0.8 V
